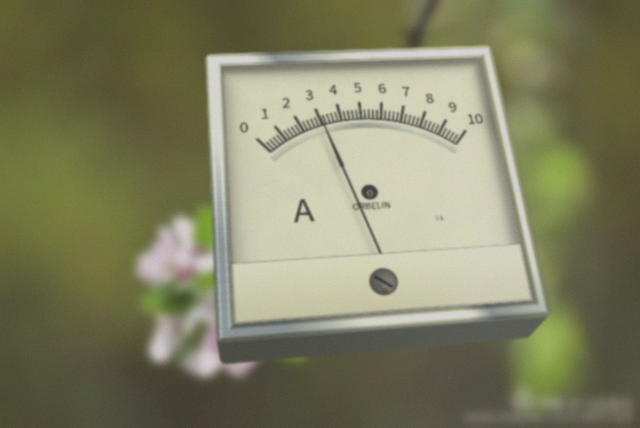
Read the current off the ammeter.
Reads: 3 A
